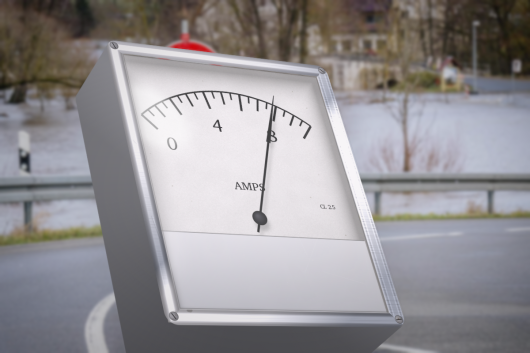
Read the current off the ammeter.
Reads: 7.75 A
